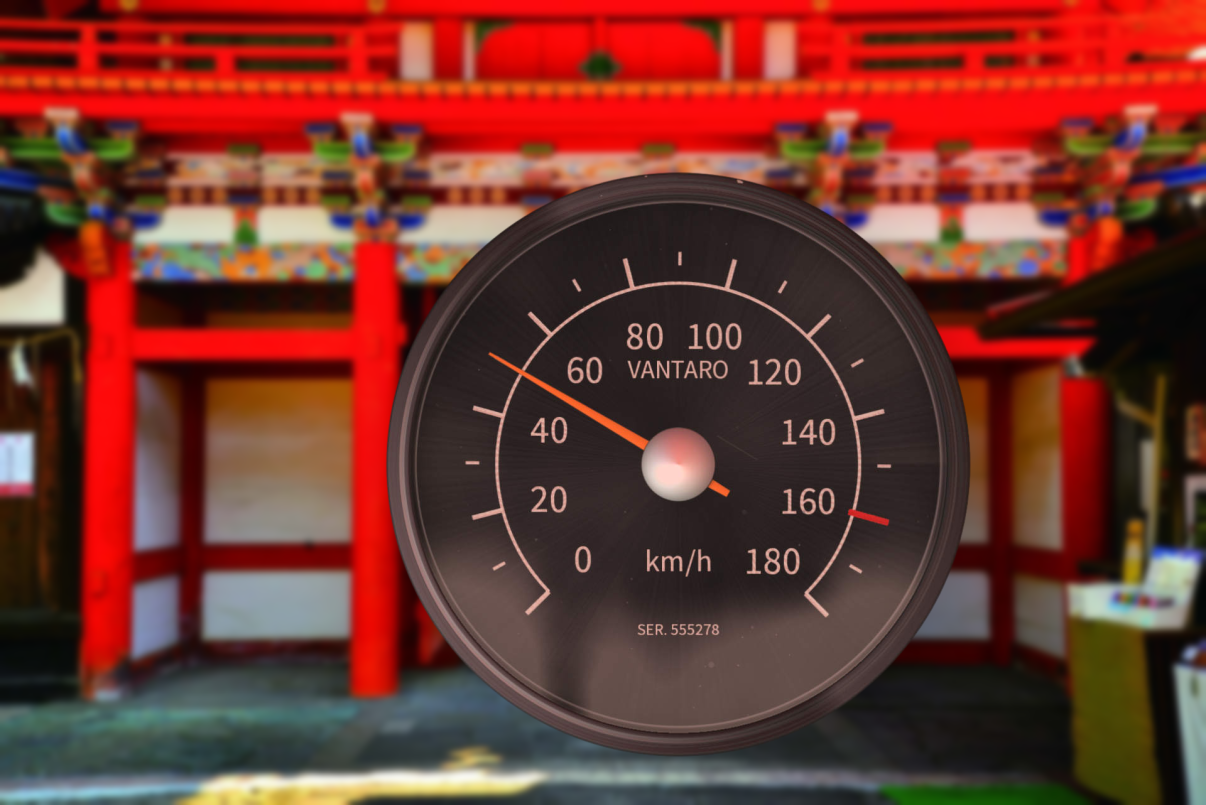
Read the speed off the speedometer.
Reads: 50 km/h
